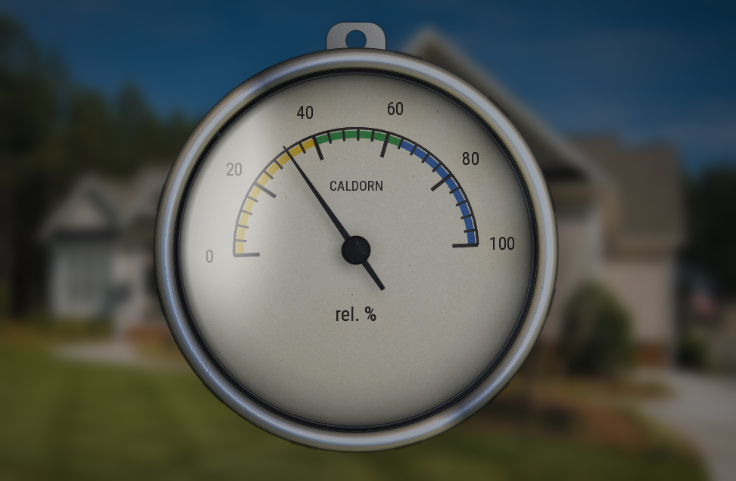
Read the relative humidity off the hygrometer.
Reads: 32 %
